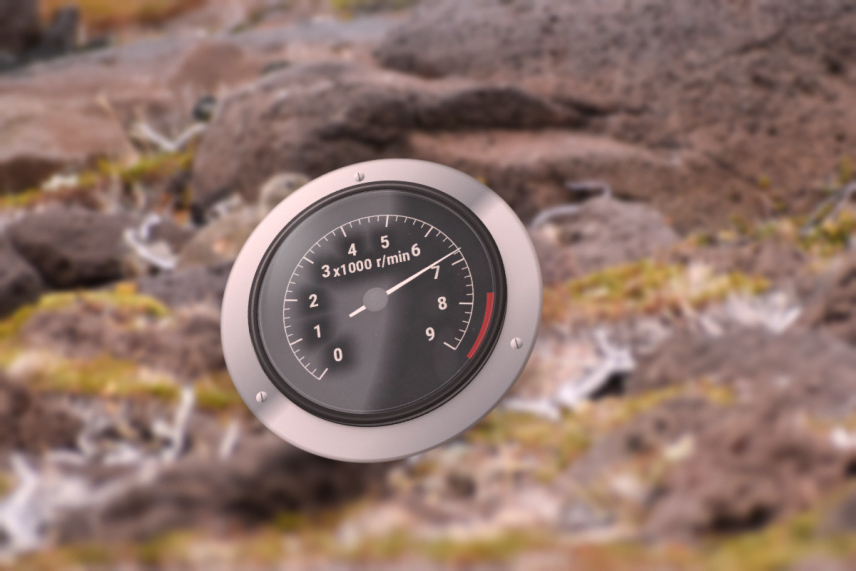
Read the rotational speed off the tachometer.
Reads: 6800 rpm
